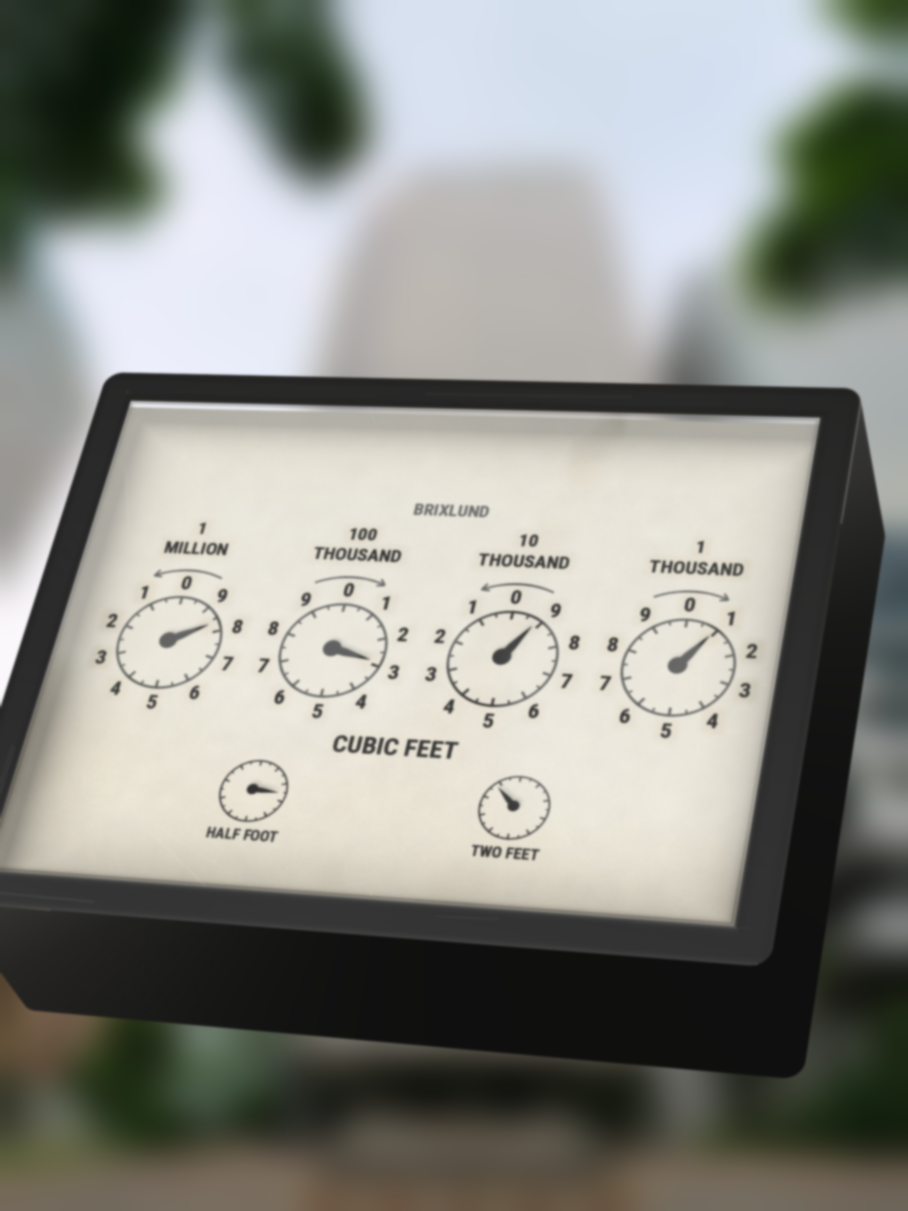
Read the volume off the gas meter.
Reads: 829100 ft³
